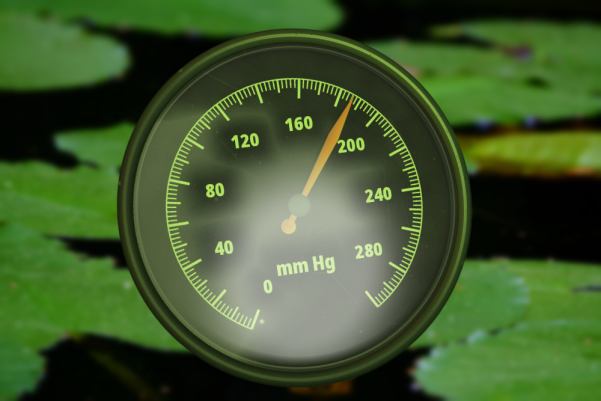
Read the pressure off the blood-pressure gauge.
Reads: 186 mmHg
